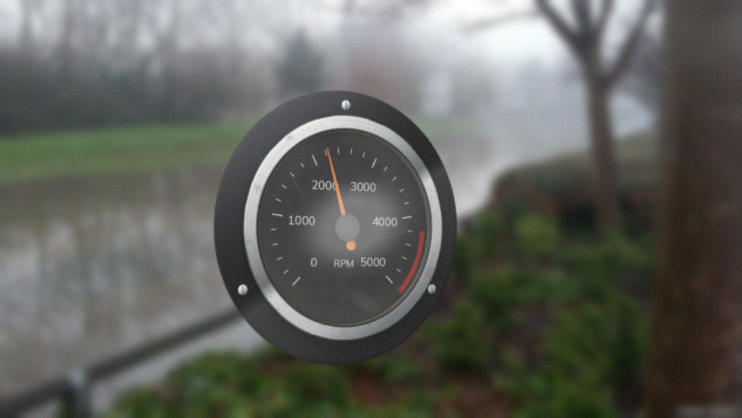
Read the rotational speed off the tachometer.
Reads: 2200 rpm
